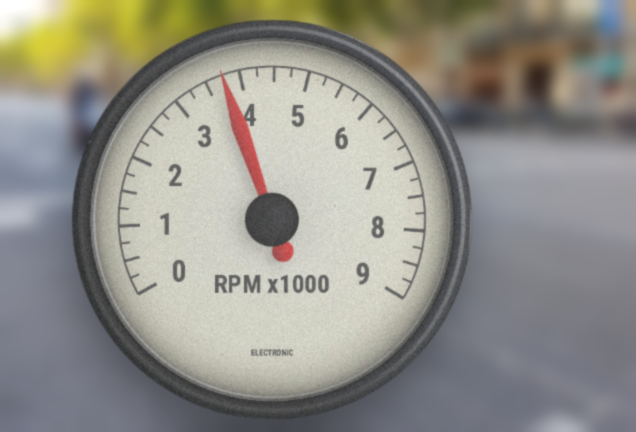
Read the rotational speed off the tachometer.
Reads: 3750 rpm
